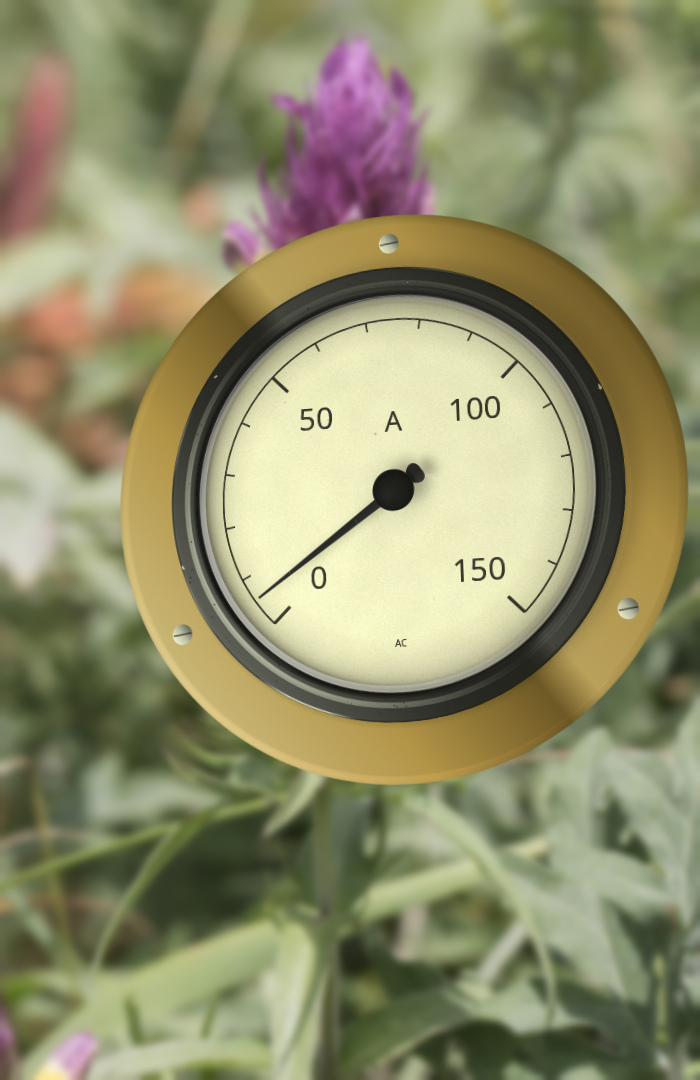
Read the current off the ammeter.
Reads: 5 A
